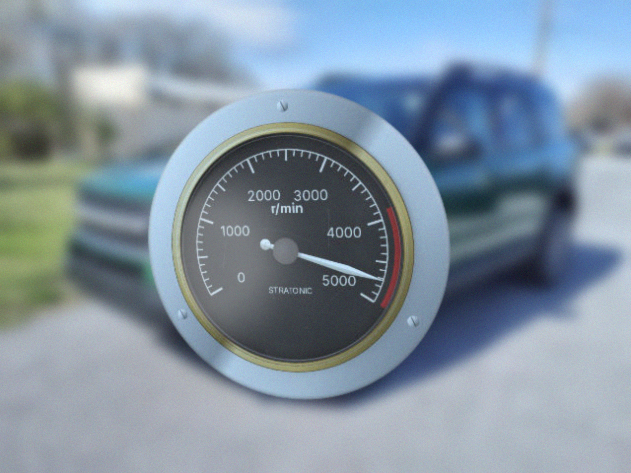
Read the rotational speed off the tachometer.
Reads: 4700 rpm
